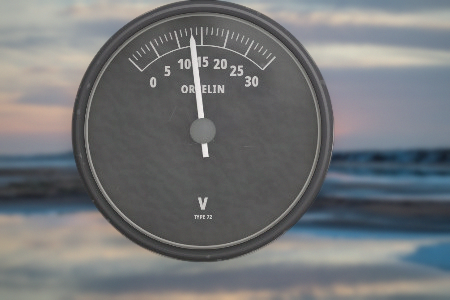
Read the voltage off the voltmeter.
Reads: 13 V
